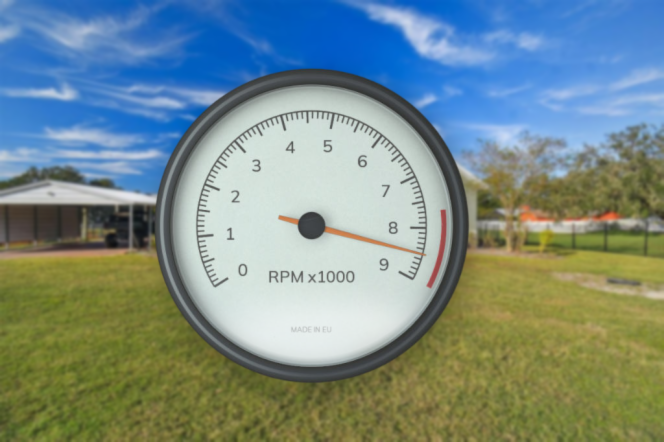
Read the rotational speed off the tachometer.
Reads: 8500 rpm
